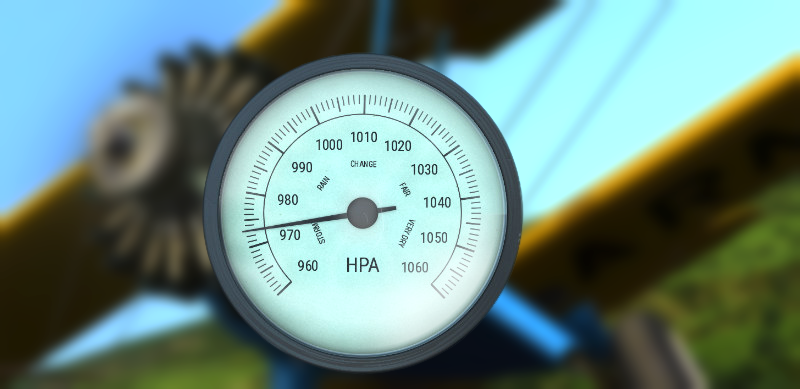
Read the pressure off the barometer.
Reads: 973 hPa
